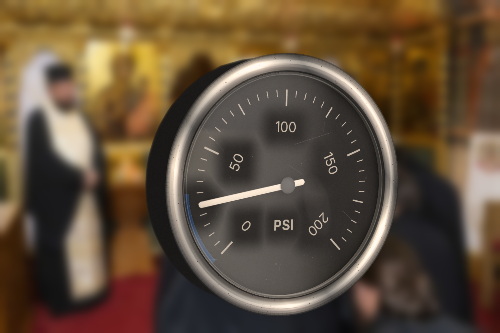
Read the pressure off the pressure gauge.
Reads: 25 psi
